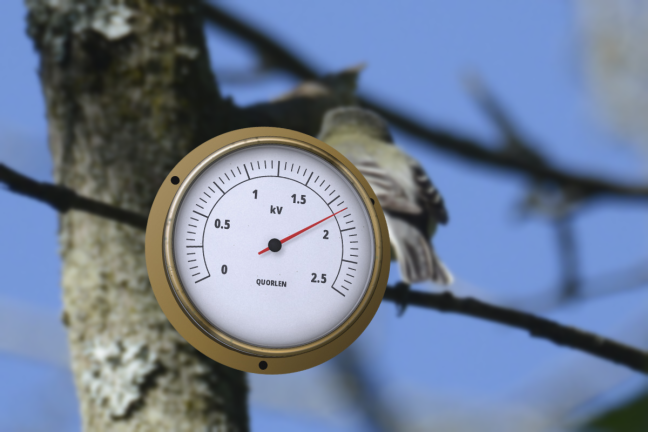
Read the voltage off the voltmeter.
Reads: 1.85 kV
